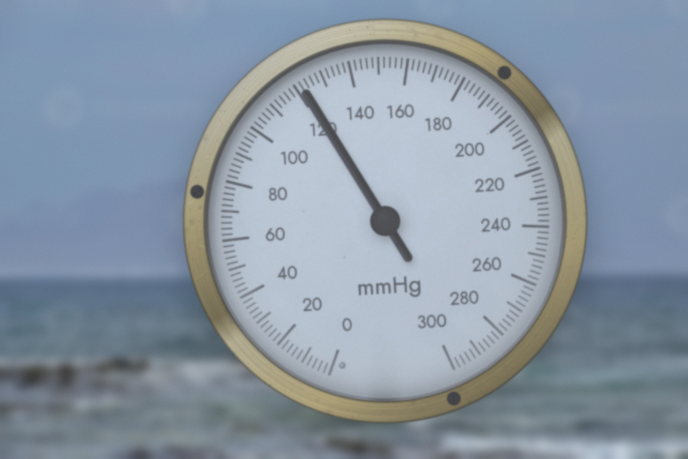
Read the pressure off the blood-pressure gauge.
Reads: 122 mmHg
